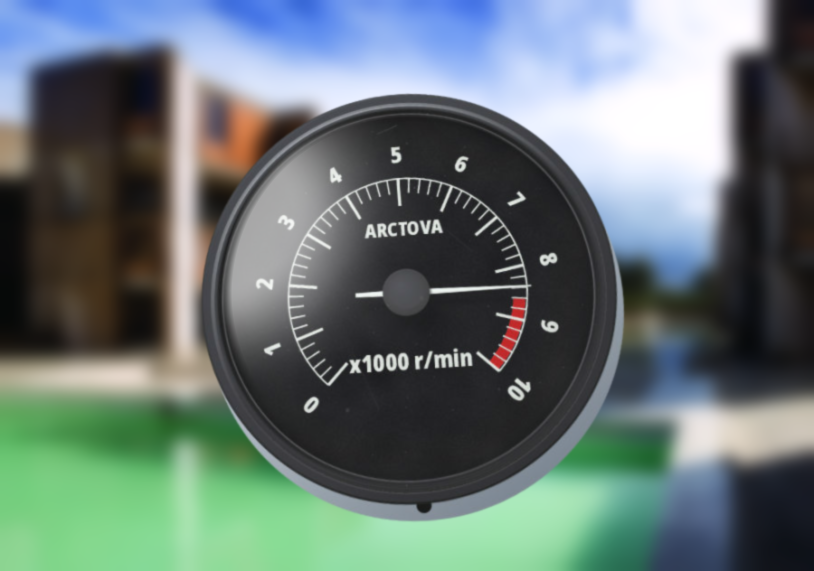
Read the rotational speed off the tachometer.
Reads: 8400 rpm
